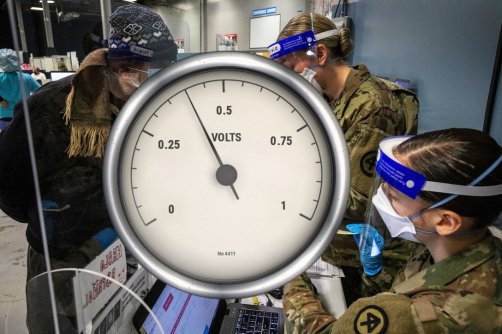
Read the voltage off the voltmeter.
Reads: 0.4 V
